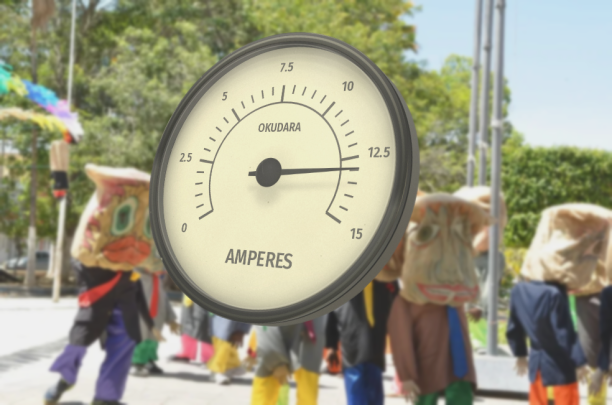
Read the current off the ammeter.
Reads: 13 A
